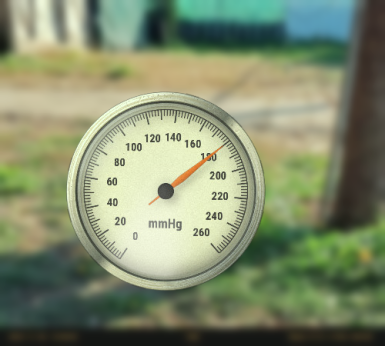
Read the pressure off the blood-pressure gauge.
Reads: 180 mmHg
